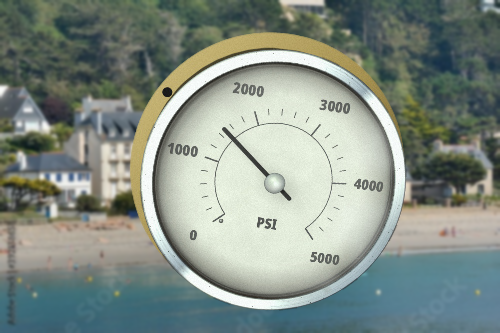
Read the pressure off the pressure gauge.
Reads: 1500 psi
